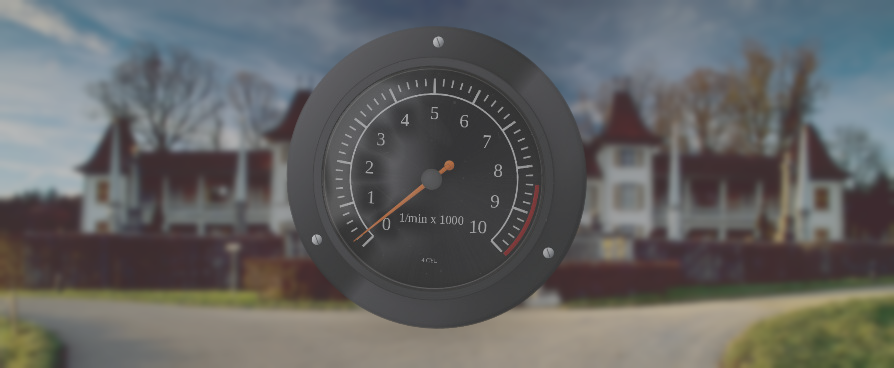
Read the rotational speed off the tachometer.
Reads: 200 rpm
